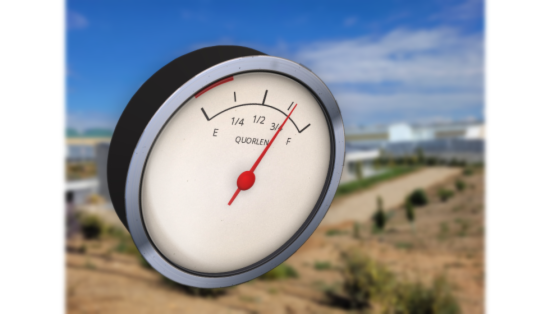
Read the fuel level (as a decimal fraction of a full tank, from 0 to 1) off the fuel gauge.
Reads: 0.75
